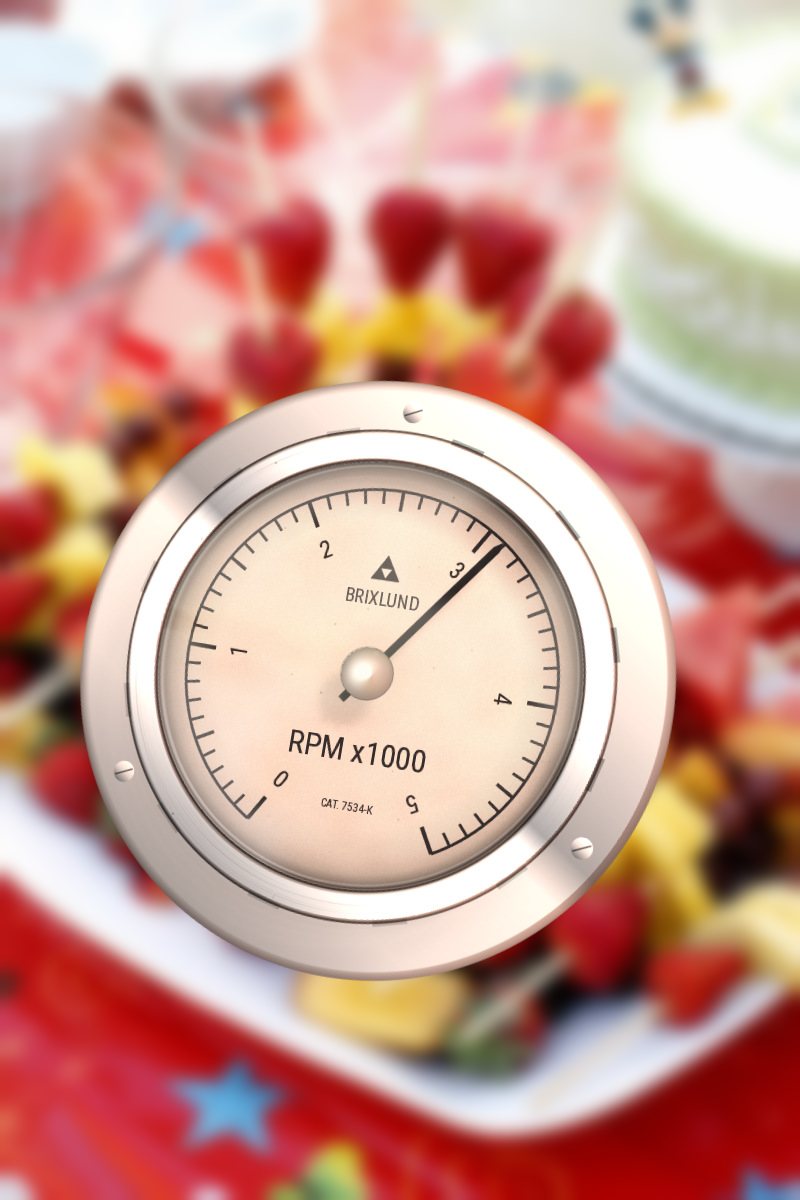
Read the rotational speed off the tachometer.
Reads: 3100 rpm
